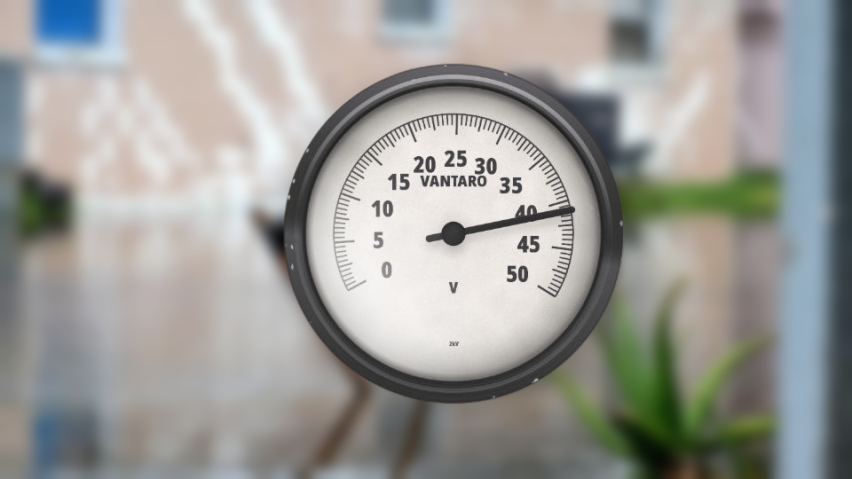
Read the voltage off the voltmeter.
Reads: 41 V
